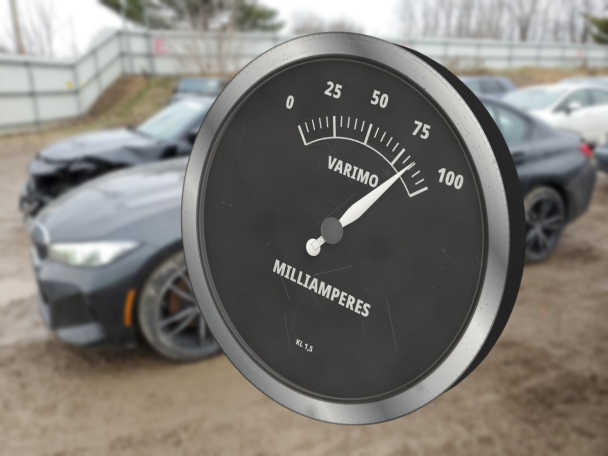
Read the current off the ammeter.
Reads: 85 mA
